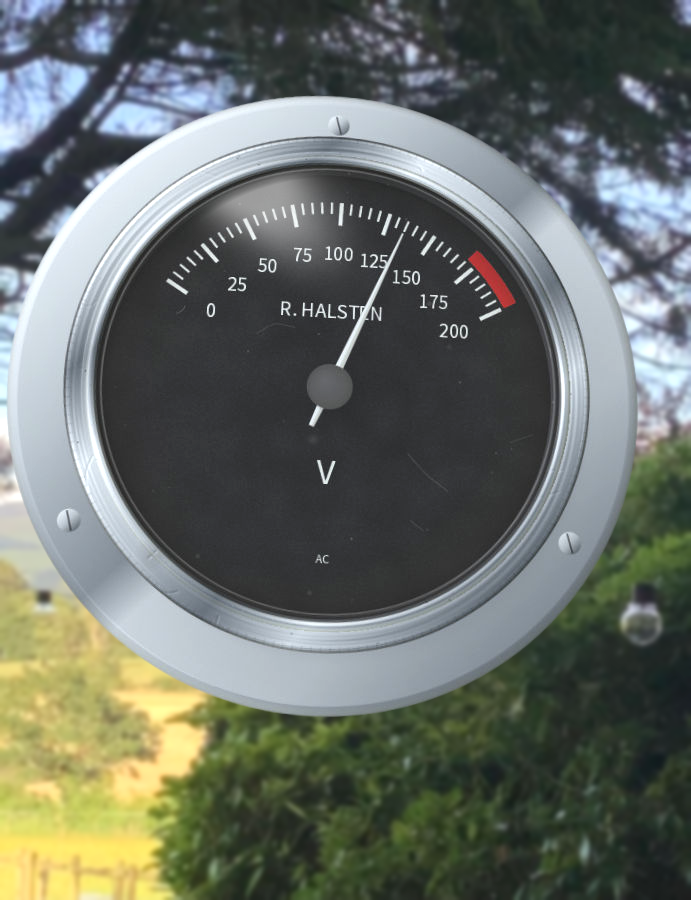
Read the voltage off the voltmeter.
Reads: 135 V
